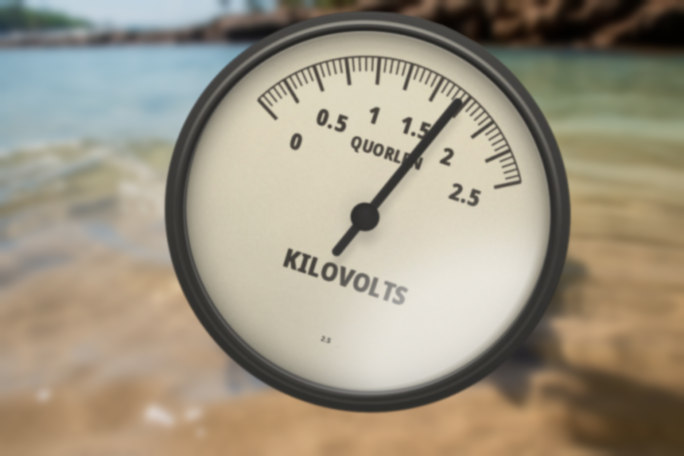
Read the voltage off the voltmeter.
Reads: 1.7 kV
